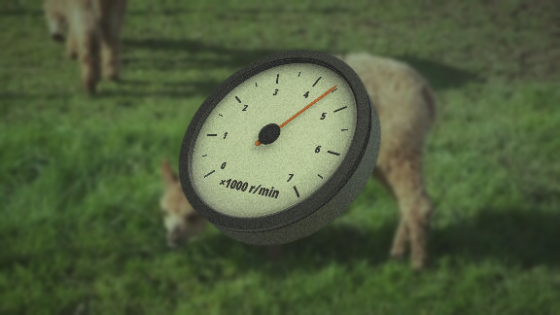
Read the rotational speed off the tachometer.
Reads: 4500 rpm
